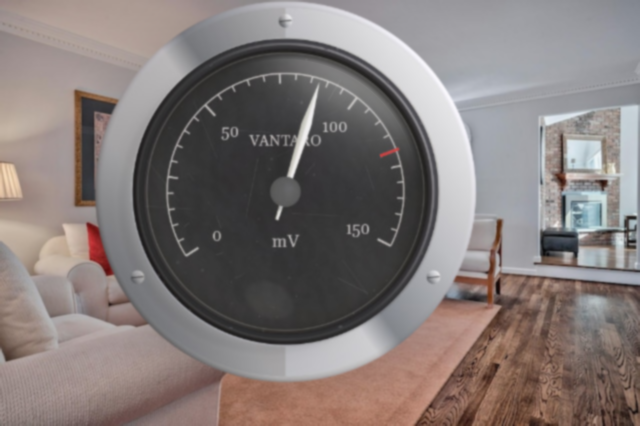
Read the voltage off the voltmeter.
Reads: 87.5 mV
